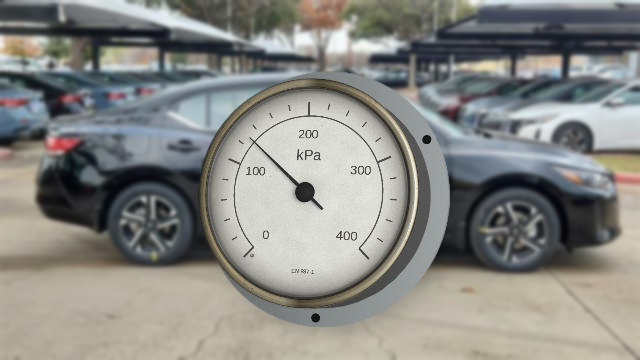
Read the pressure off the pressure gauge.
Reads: 130 kPa
